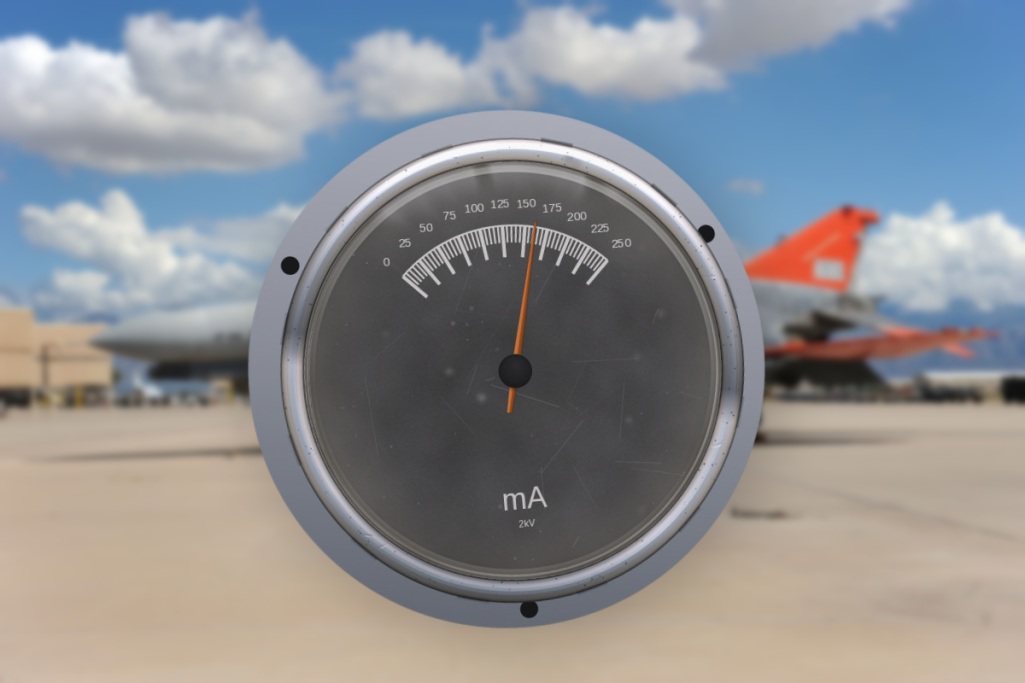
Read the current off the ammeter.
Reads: 160 mA
